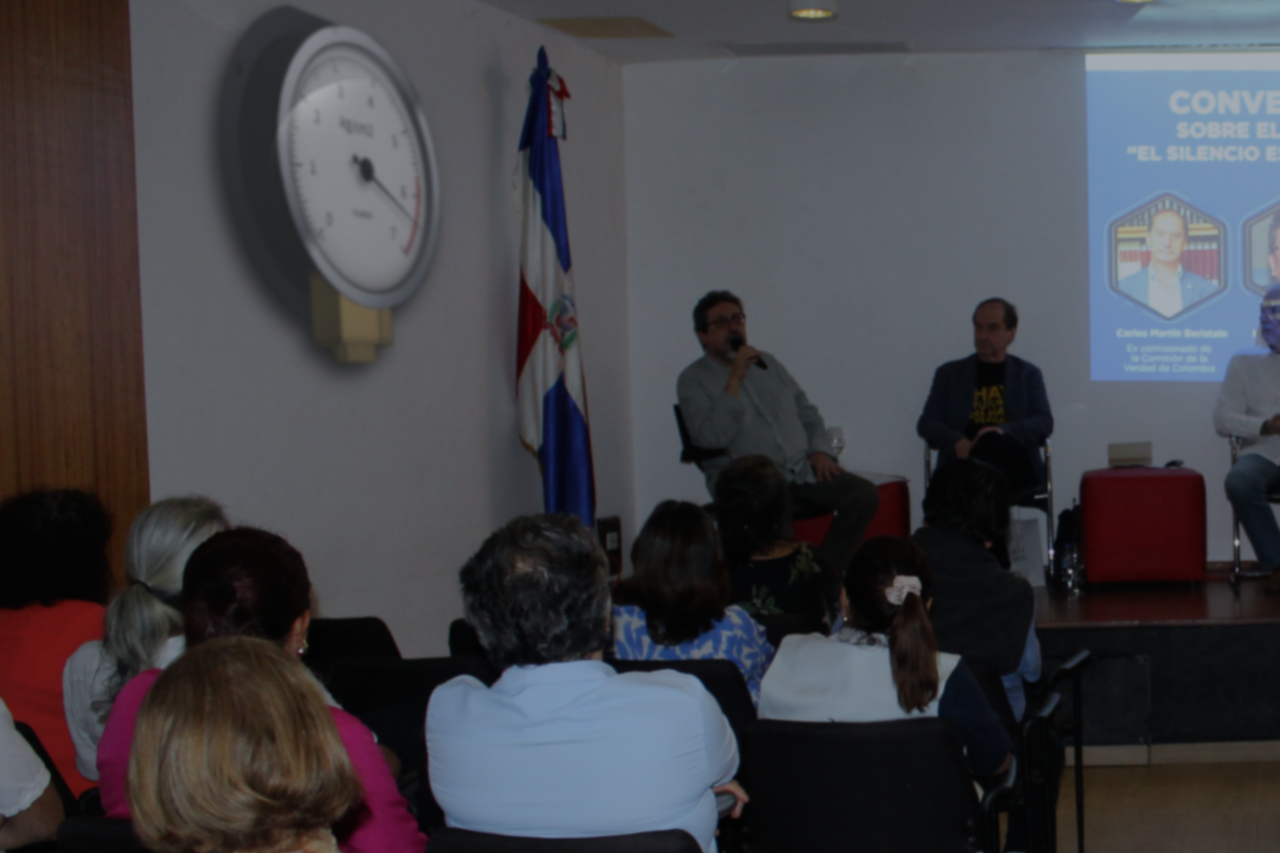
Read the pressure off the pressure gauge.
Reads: 6.5 kg/cm²
